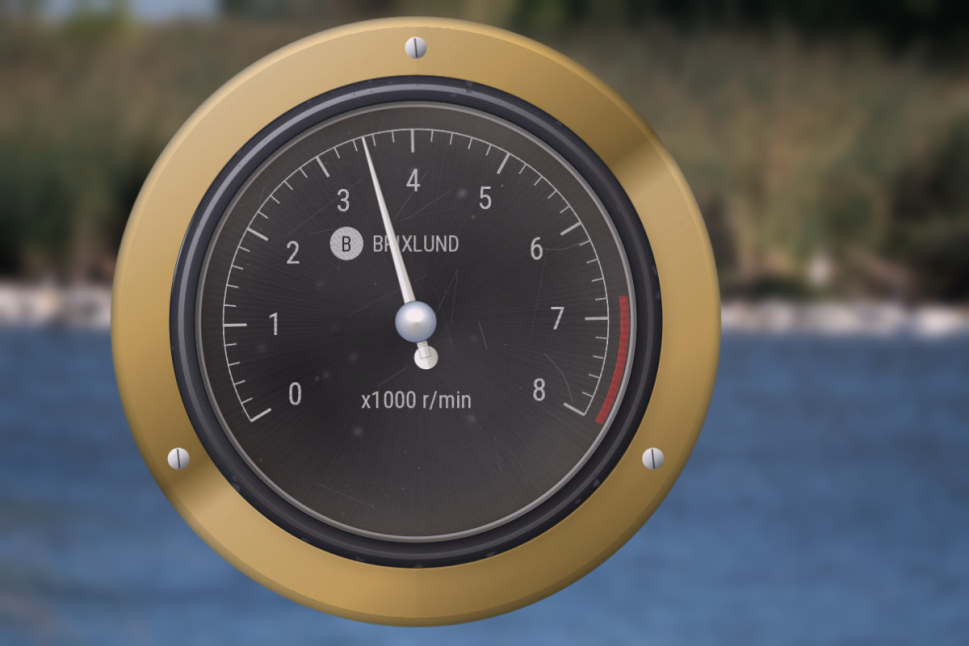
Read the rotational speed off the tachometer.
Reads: 3500 rpm
